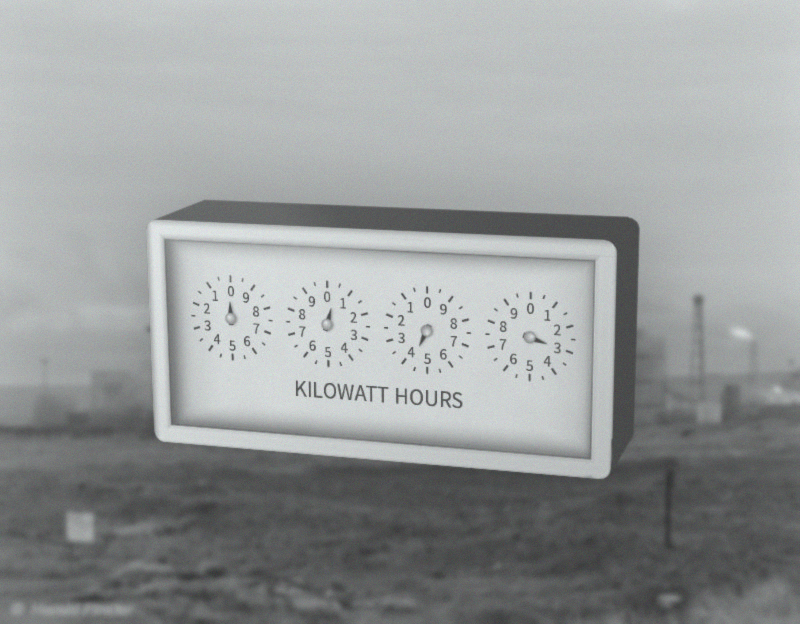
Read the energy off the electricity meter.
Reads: 43 kWh
